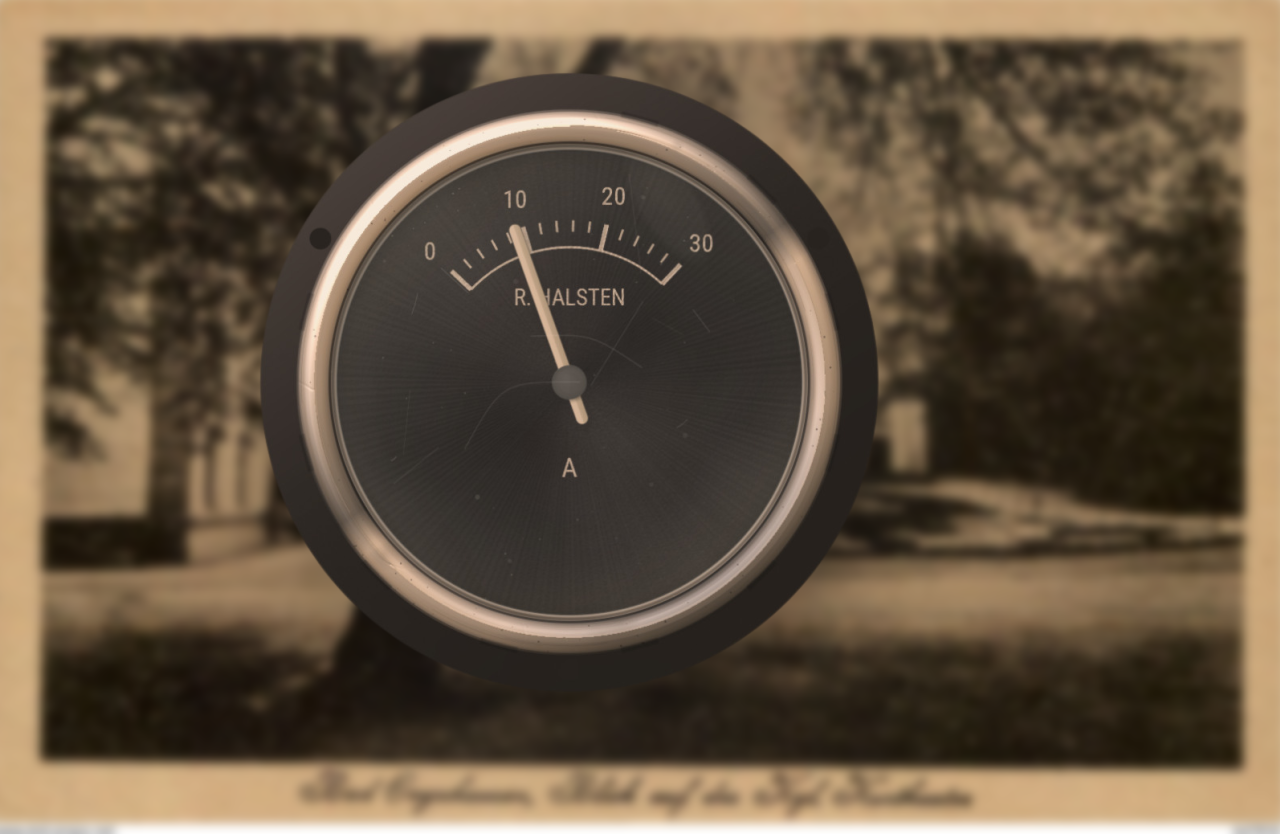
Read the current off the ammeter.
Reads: 9 A
